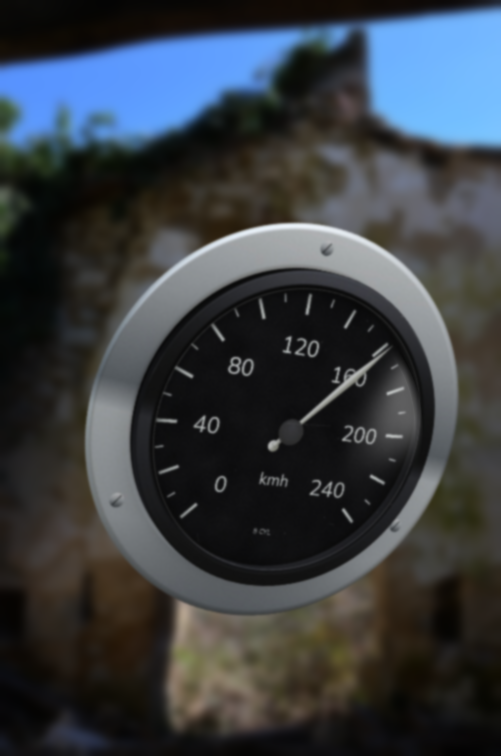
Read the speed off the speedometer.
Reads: 160 km/h
